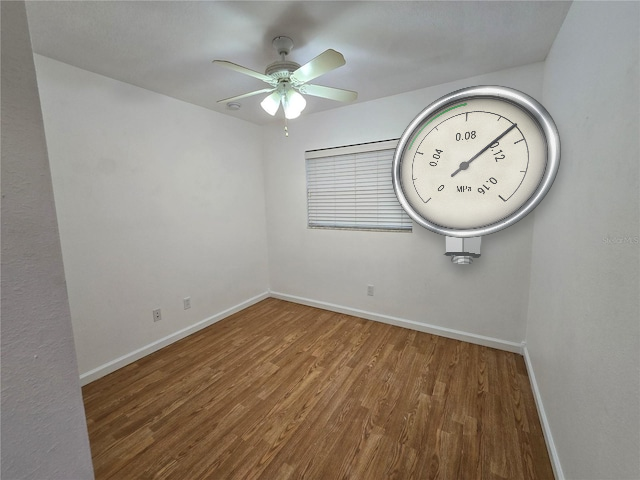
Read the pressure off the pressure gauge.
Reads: 0.11 MPa
